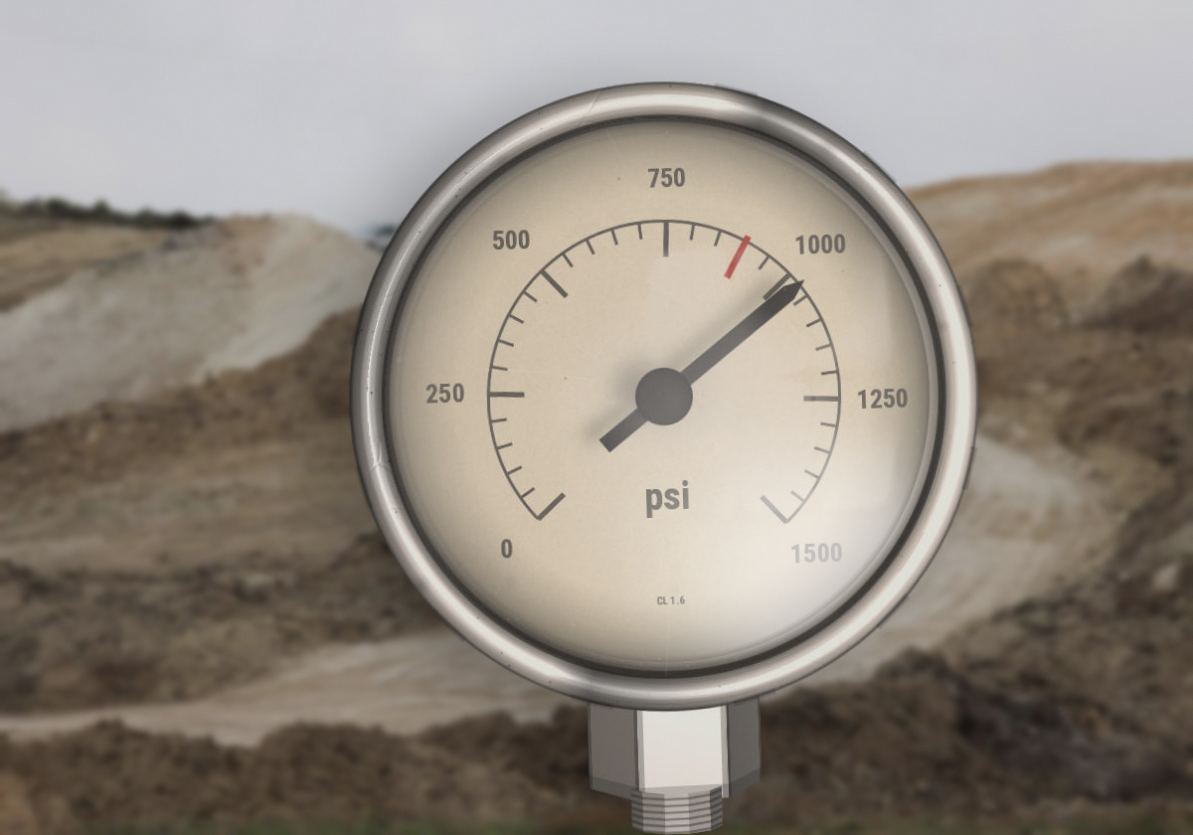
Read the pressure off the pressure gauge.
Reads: 1025 psi
